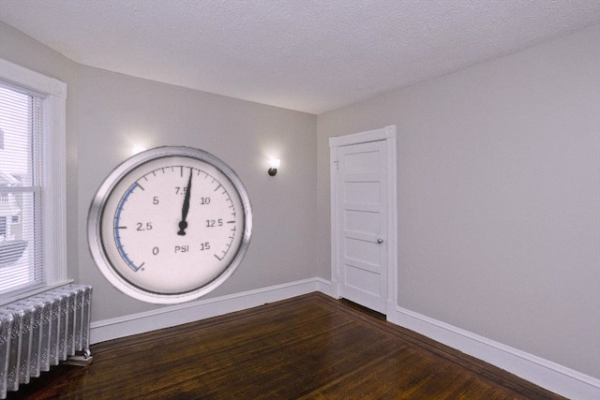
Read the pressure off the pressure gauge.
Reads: 8 psi
